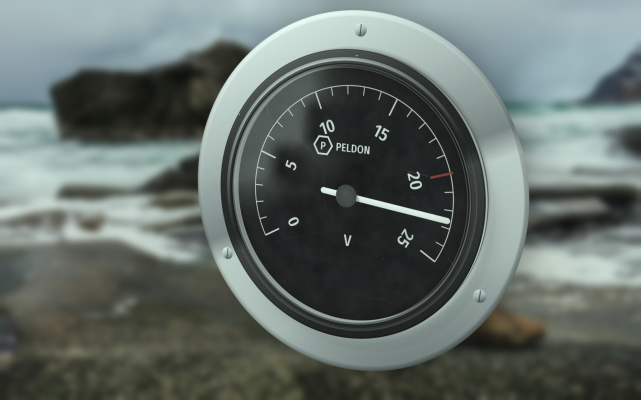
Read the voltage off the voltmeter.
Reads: 22.5 V
